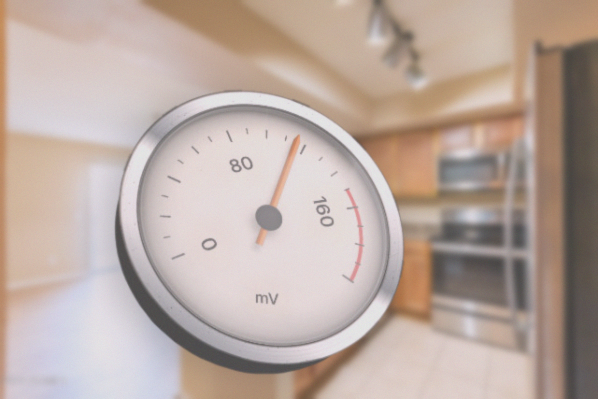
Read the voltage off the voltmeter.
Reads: 115 mV
